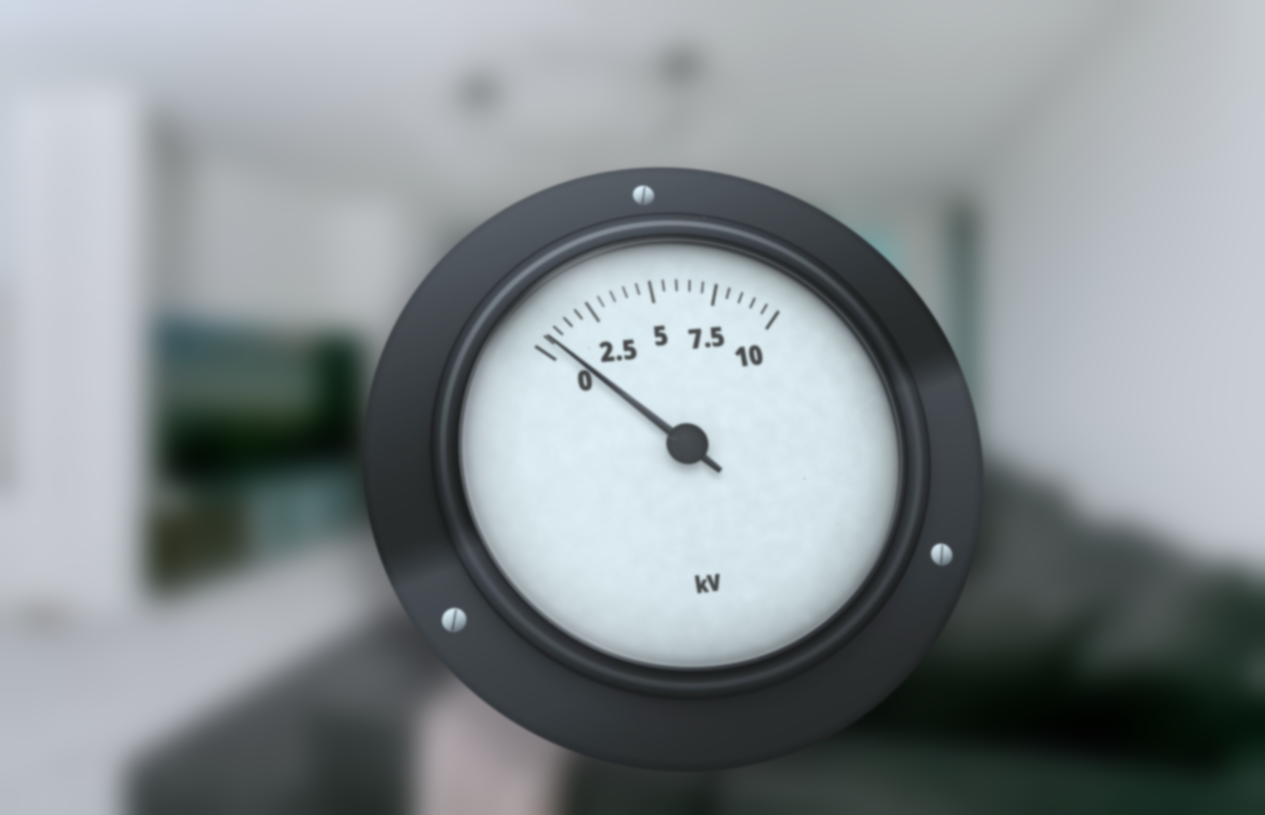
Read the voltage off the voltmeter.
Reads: 0.5 kV
